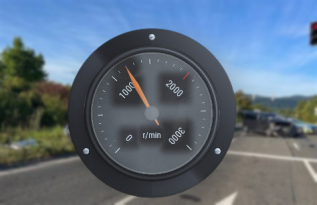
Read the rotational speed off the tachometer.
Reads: 1200 rpm
